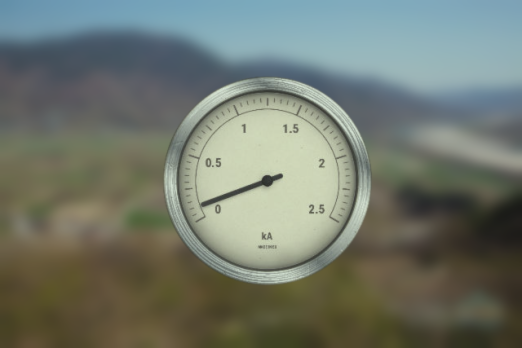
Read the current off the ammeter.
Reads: 0.1 kA
